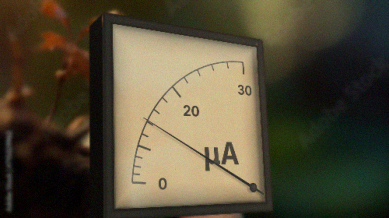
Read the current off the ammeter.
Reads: 14 µA
